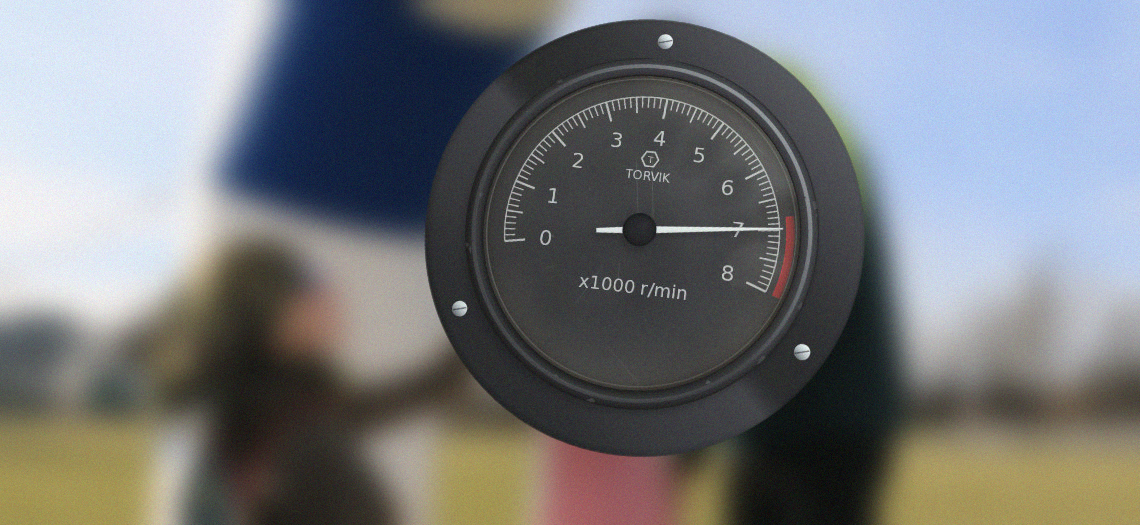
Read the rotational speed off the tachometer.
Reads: 7000 rpm
